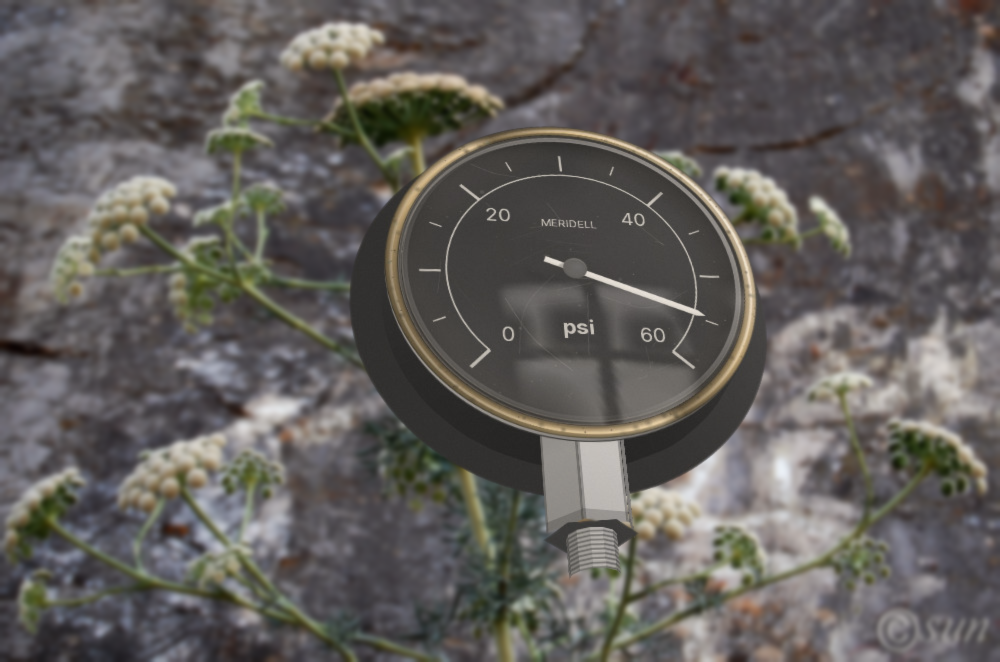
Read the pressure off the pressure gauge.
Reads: 55 psi
